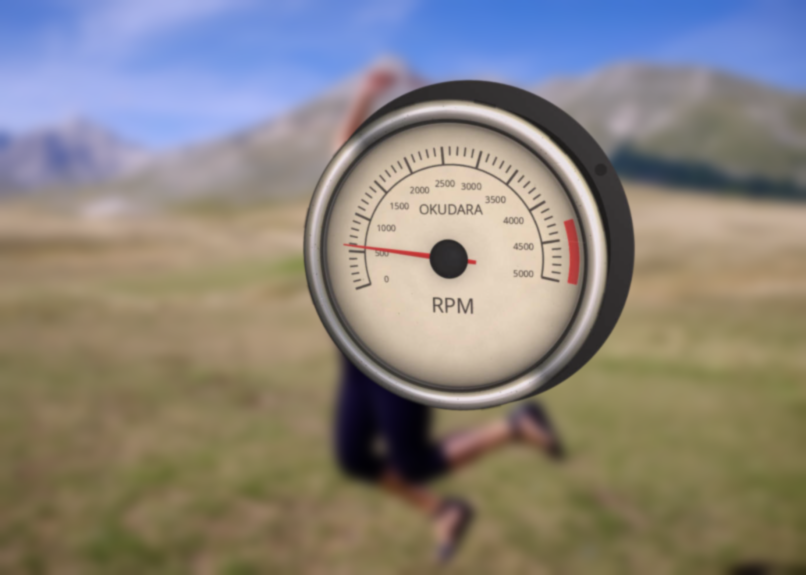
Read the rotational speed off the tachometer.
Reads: 600 rpm
